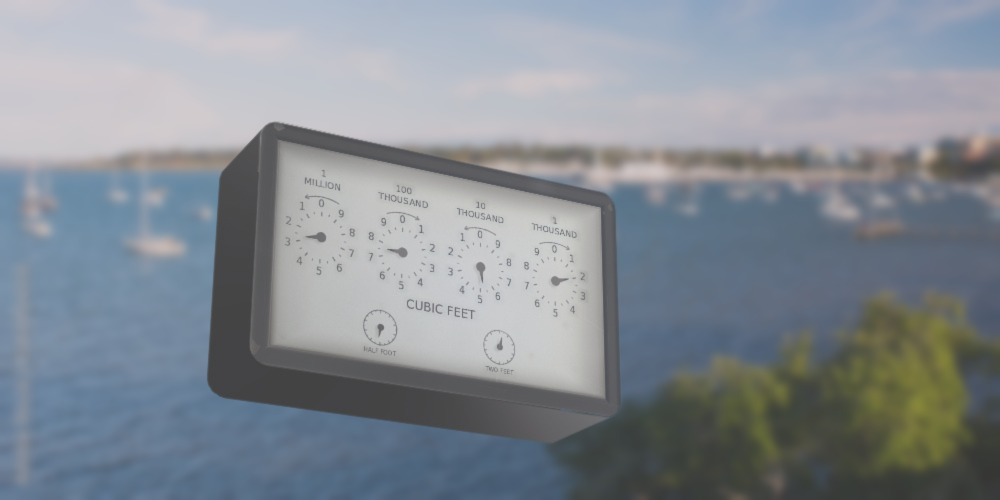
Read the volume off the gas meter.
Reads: 275200 ft³
